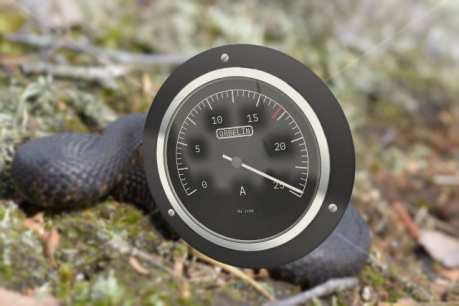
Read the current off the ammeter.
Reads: 24.5 A
